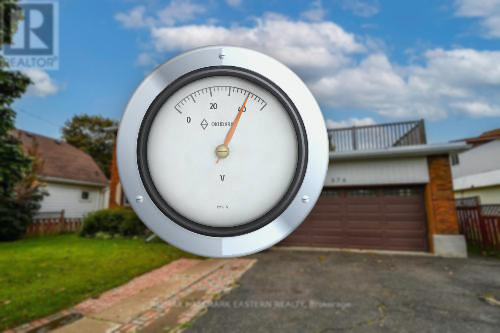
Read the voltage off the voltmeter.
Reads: 40 V
